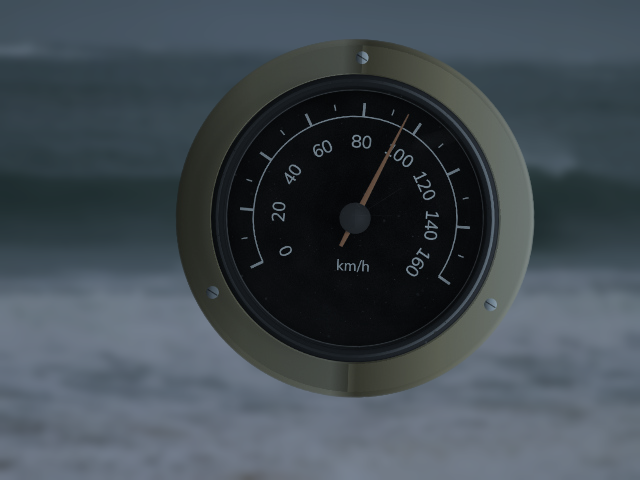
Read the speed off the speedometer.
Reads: 95 km/h
